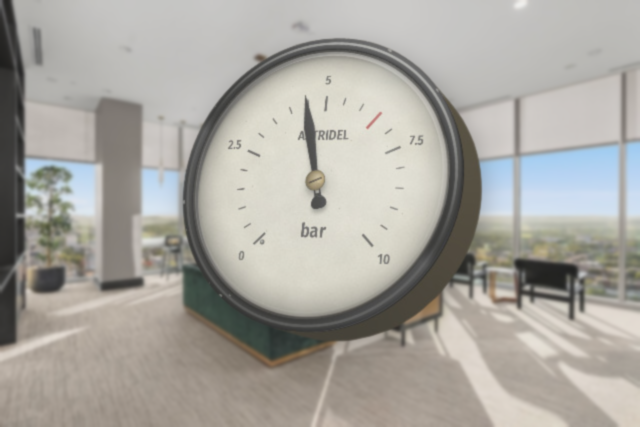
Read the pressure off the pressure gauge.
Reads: 4.5 bar
